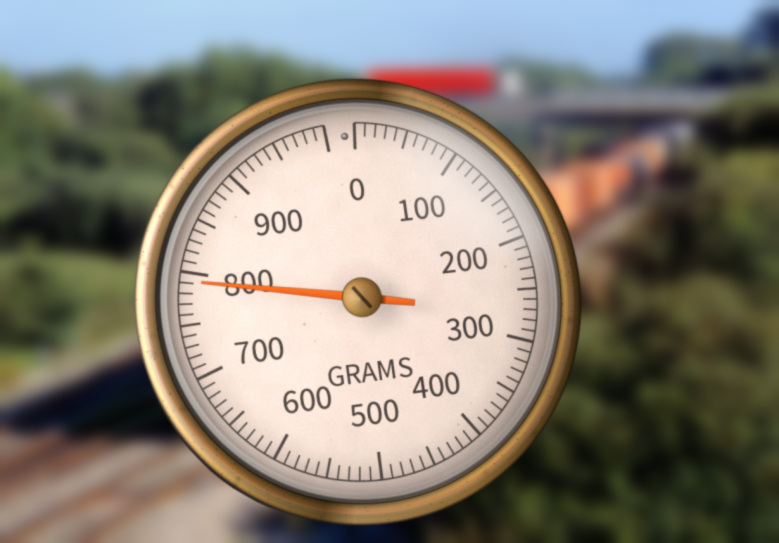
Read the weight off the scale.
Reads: 790 g
